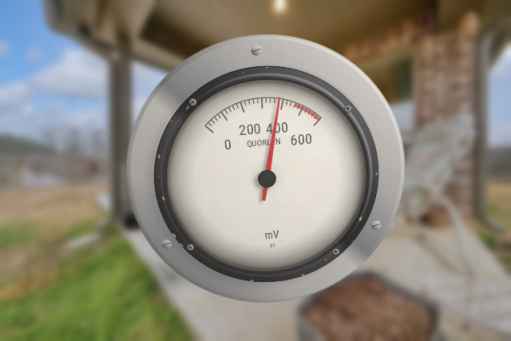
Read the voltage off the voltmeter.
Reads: 380 mV
